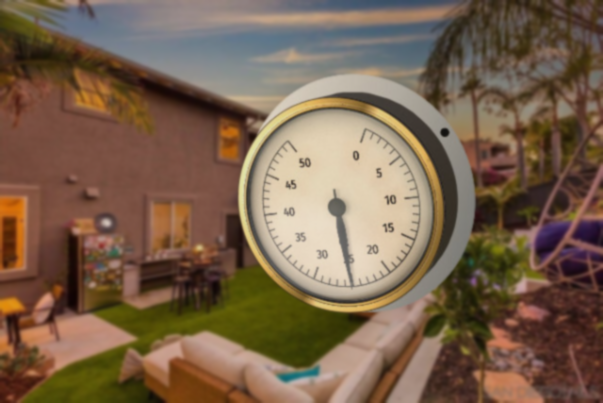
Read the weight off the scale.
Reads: 25 kg
